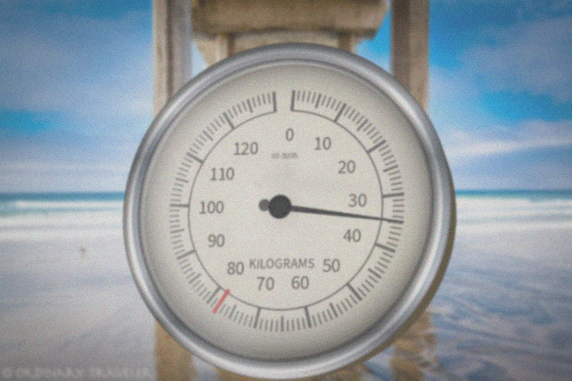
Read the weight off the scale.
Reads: 35 kg
